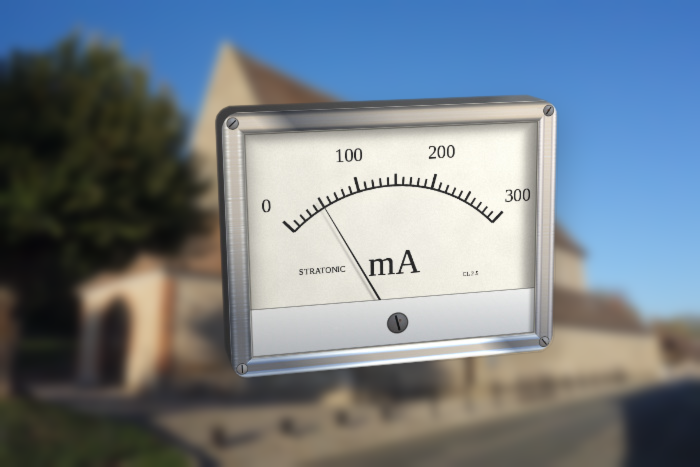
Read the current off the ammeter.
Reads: 50 mA
